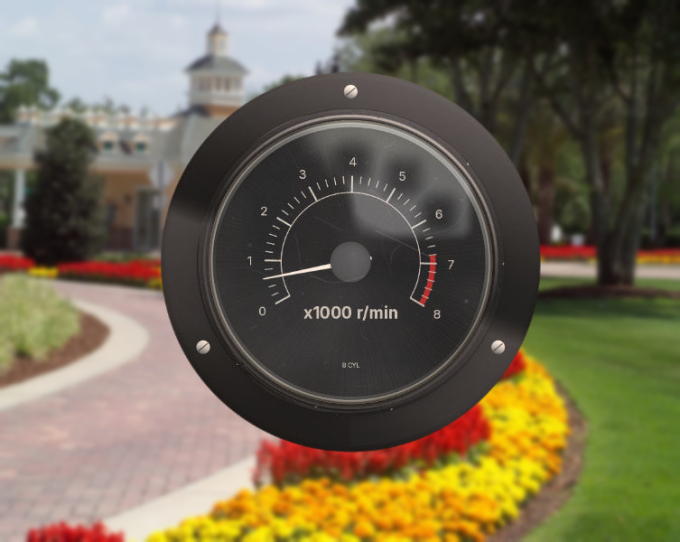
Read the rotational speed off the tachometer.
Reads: 600 rpm
